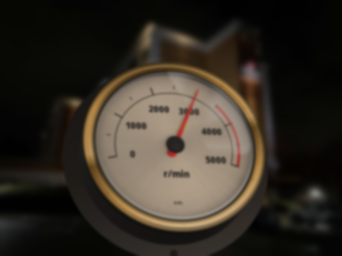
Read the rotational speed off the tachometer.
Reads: 3000 rpm
